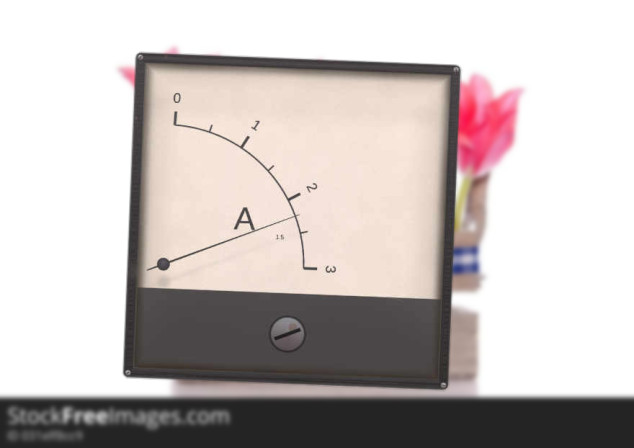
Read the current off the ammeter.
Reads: 2.25 A
